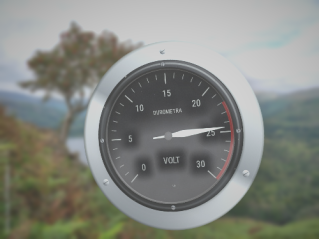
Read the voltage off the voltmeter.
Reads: 24.5 V
